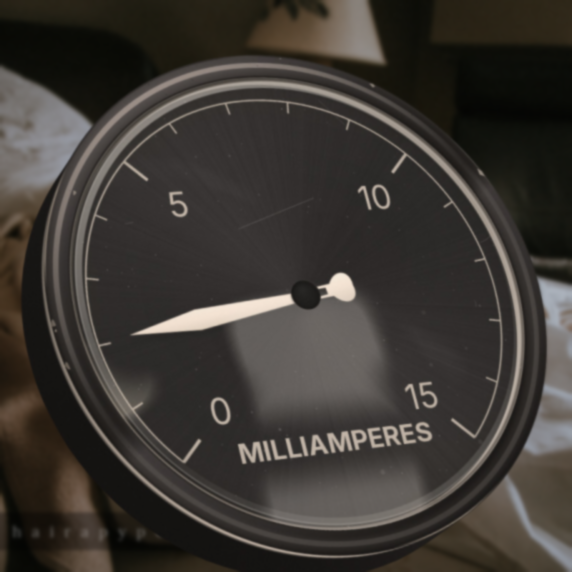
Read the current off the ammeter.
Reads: 2 mA
